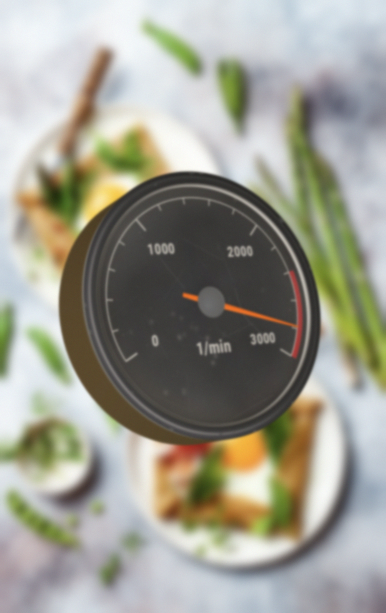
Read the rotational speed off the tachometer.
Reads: 2800 rpm
